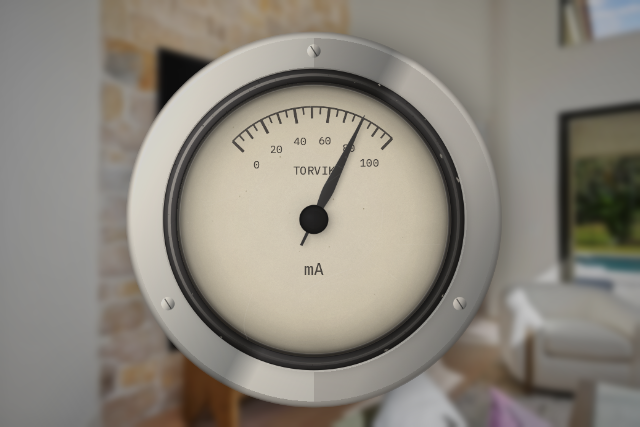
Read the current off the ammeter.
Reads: 80 mA
